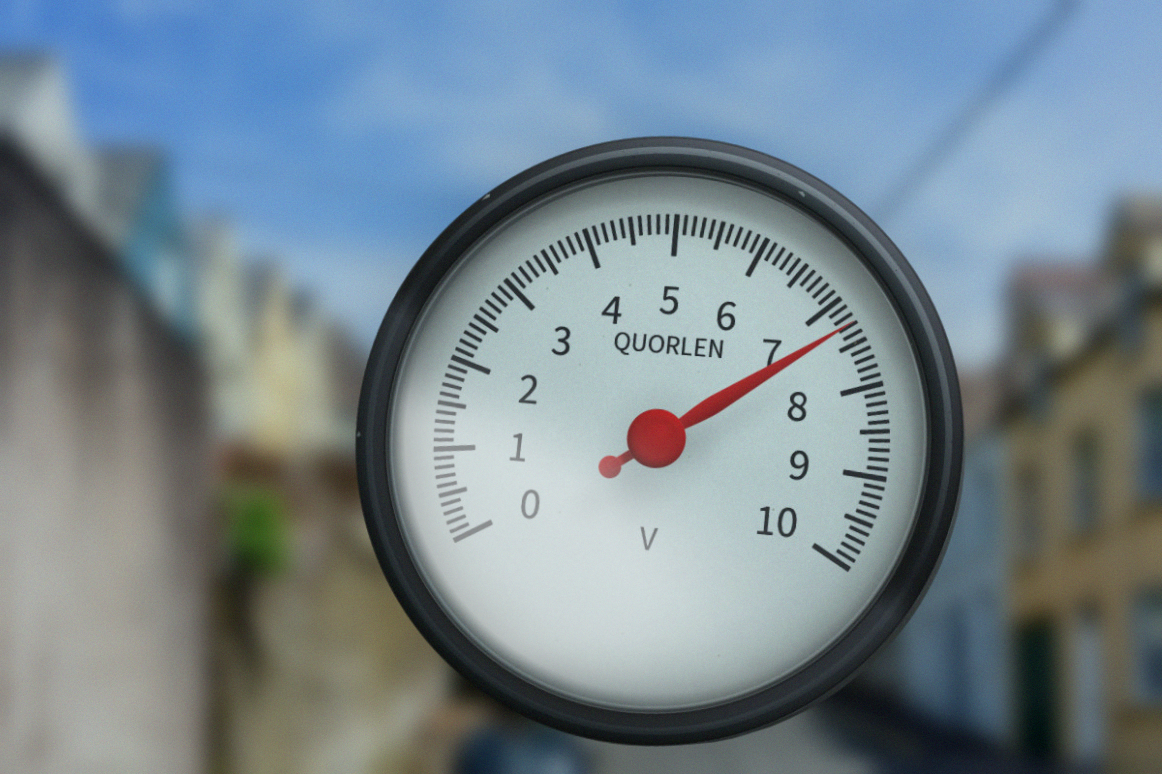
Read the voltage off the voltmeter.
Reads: 7.3 V
